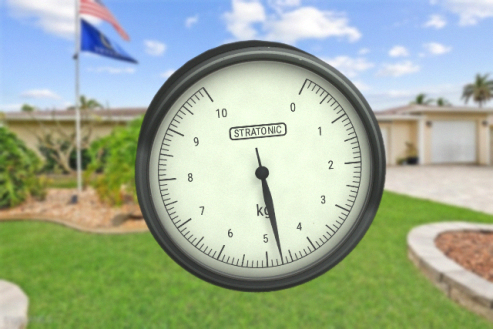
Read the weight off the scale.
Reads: 4.7 kg
